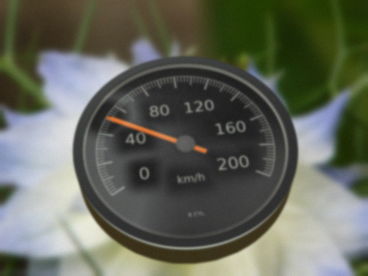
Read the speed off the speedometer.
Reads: 50 km/h
